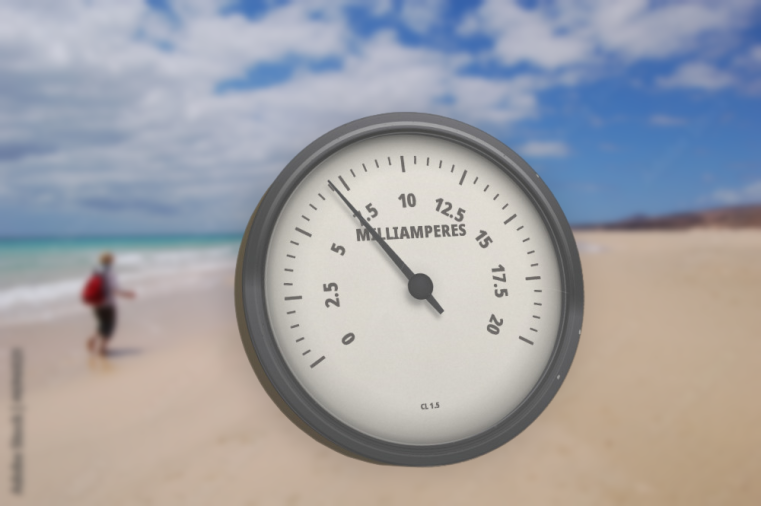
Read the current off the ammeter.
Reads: 7 mA
